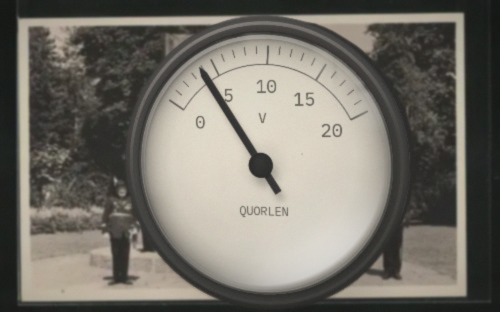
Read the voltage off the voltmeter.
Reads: 4 V
